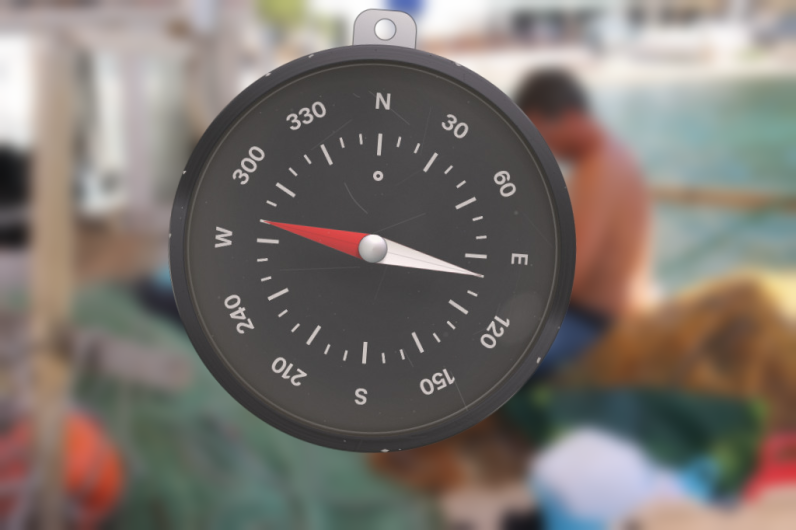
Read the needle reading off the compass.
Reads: 280 °
